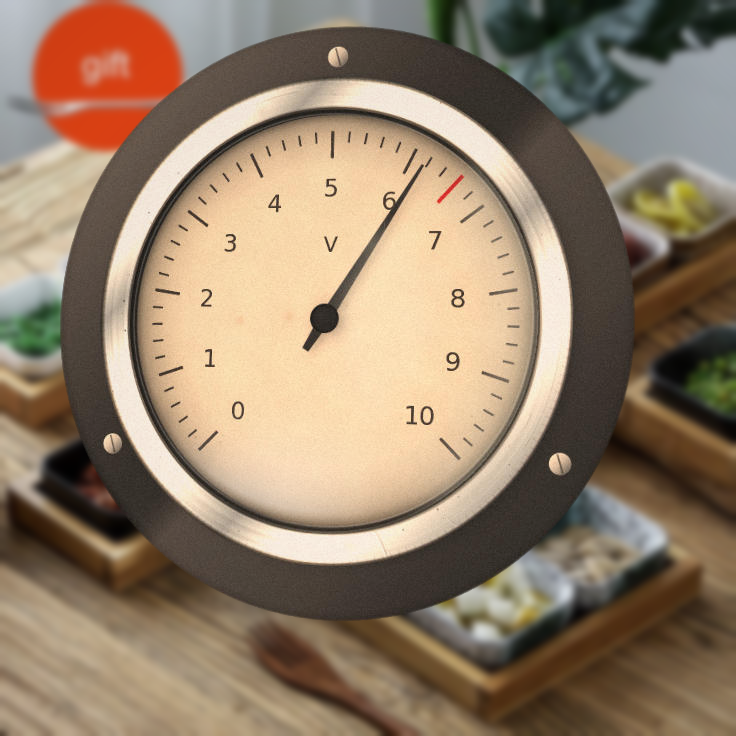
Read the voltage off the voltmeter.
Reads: 6.2 V
